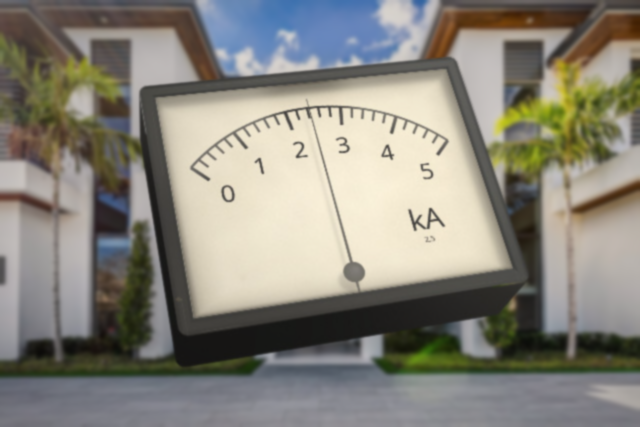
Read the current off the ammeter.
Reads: 2.4 kA
